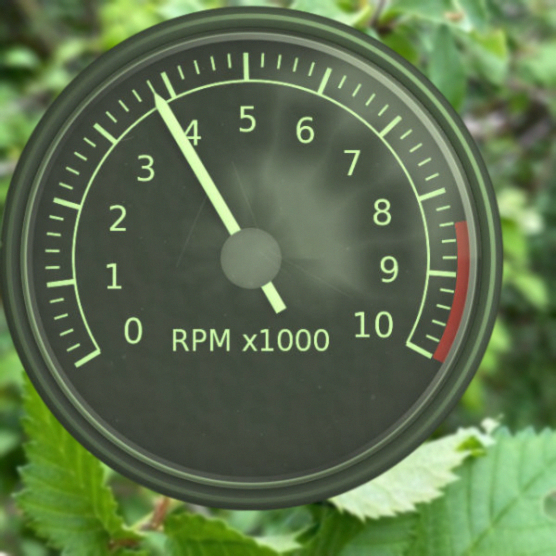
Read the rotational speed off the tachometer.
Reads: 3800 rpm
